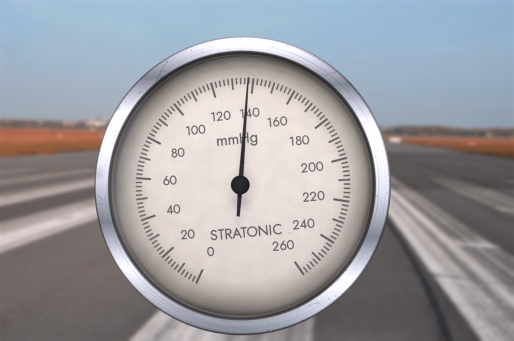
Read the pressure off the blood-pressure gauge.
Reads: 138 mmHg
